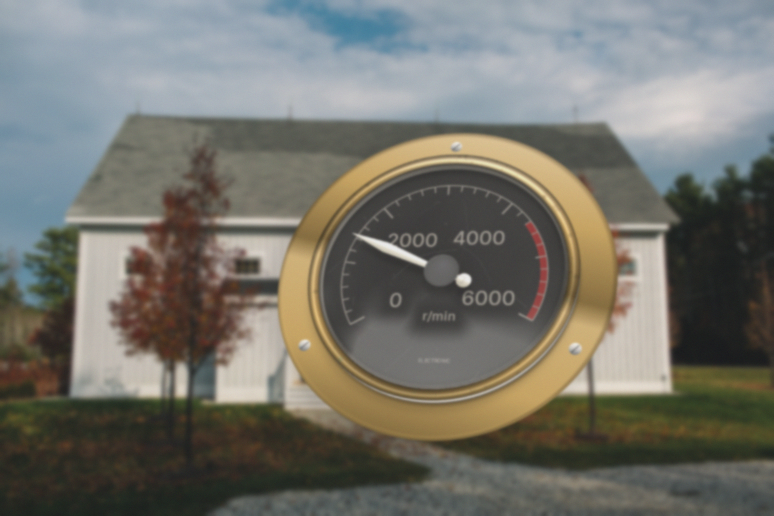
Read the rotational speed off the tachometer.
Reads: 1400 rpm
